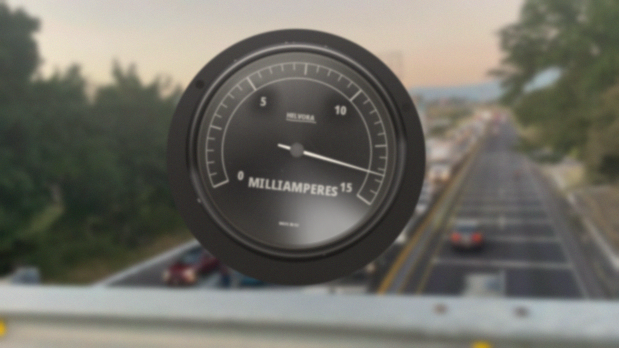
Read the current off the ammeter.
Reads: 13.75 mA
